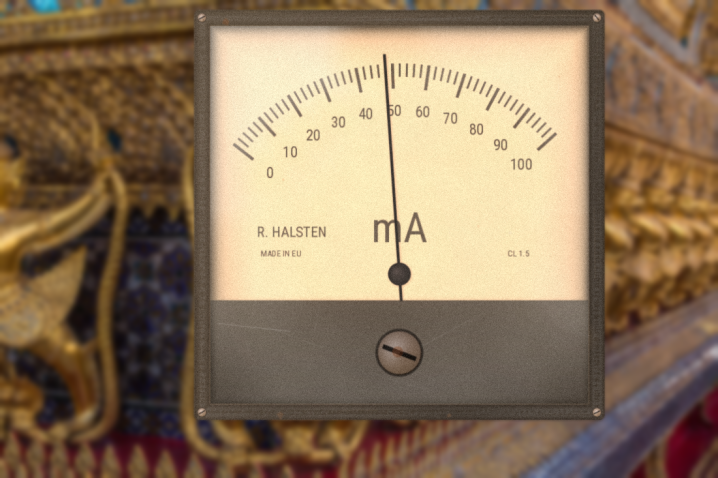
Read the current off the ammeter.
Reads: 48 mA
